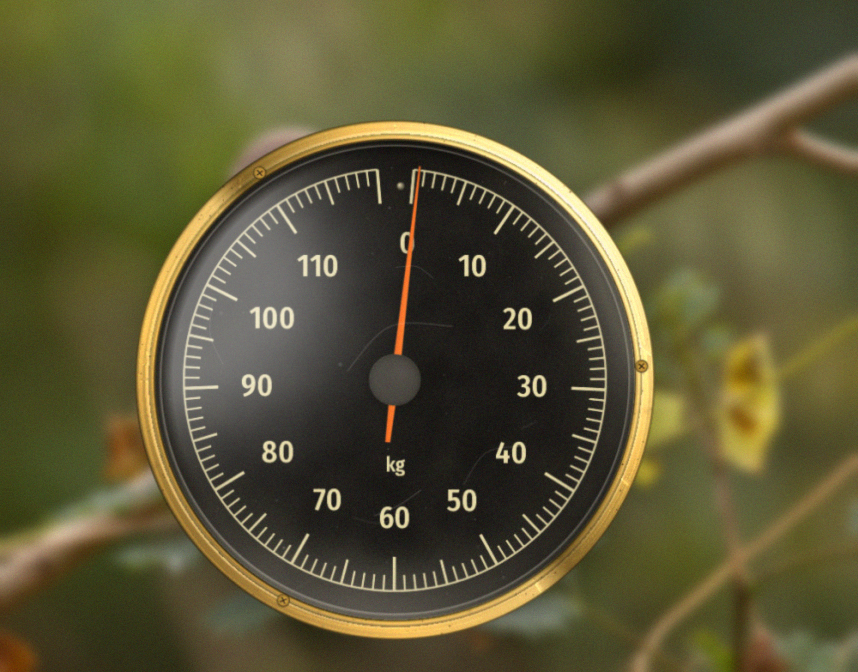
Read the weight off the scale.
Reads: 0.5 kg
